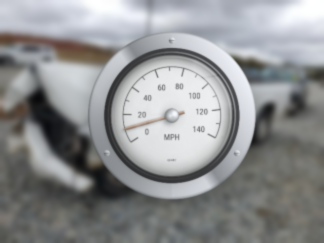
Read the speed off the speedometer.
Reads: 10 mph
